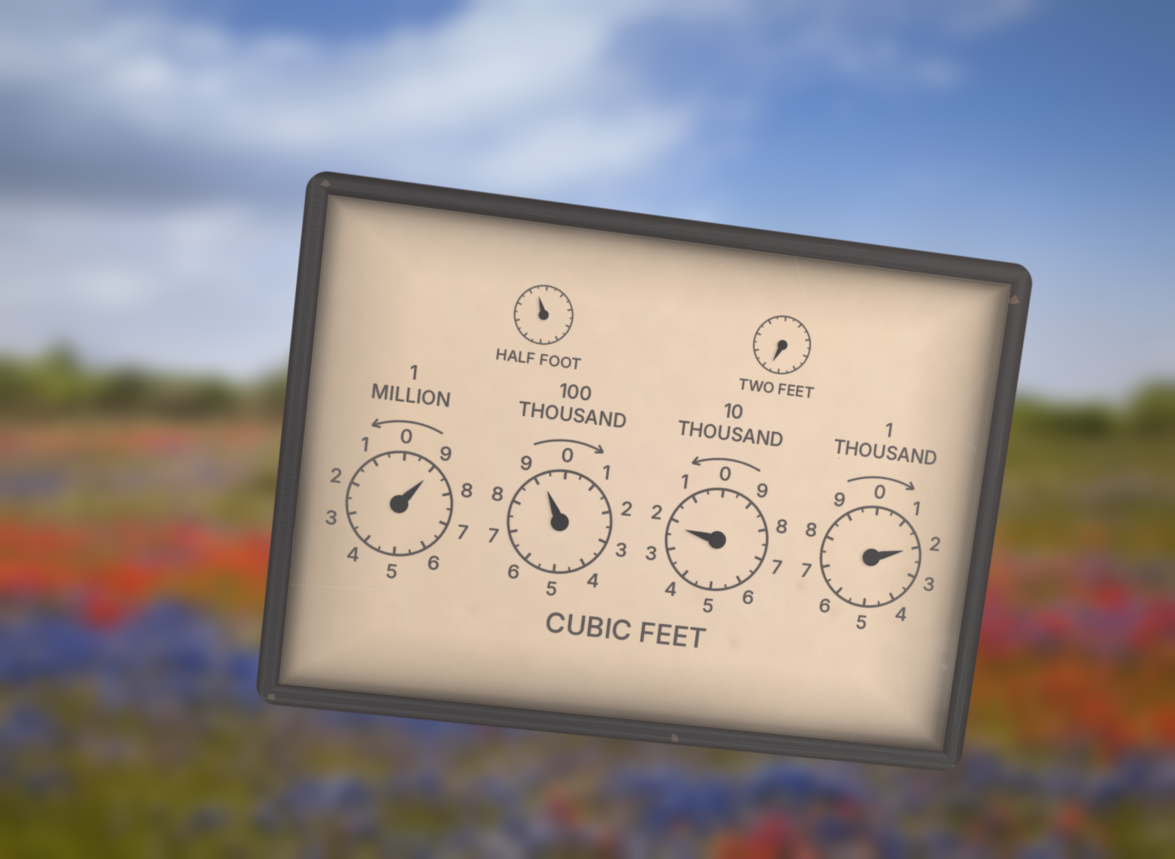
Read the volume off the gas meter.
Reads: 892200 ft³
